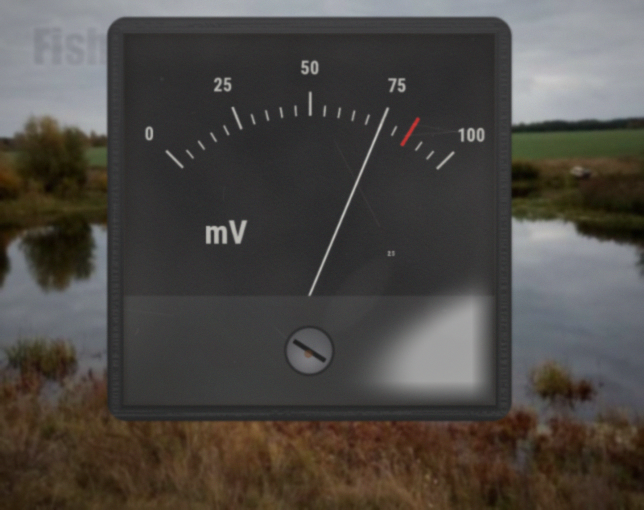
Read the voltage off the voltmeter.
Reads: 75 mV
